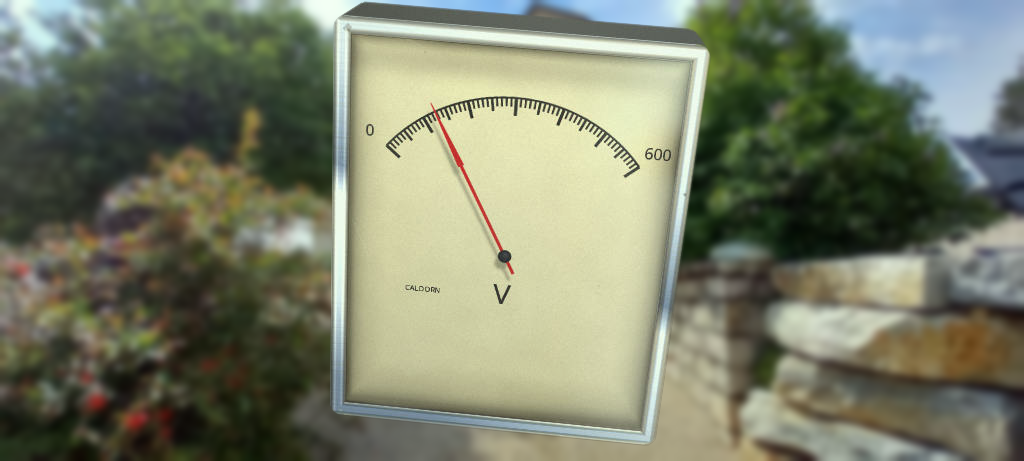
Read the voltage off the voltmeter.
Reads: 130 V
